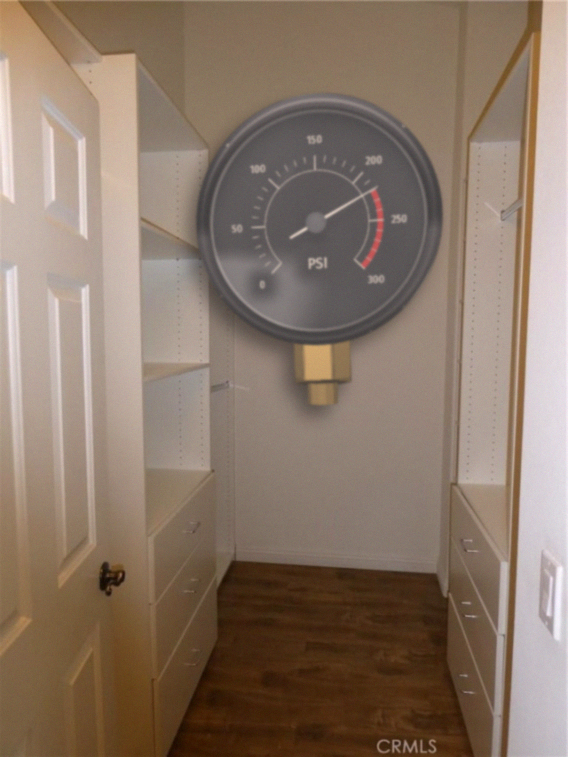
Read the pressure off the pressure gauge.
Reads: 220 psi
